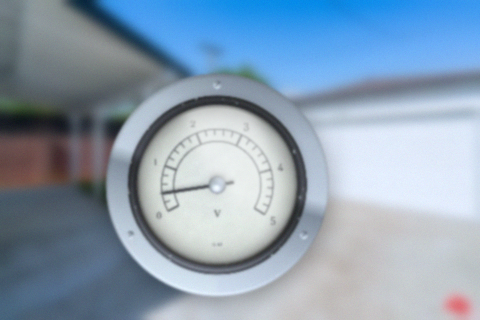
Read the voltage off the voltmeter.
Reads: 0.4 V
